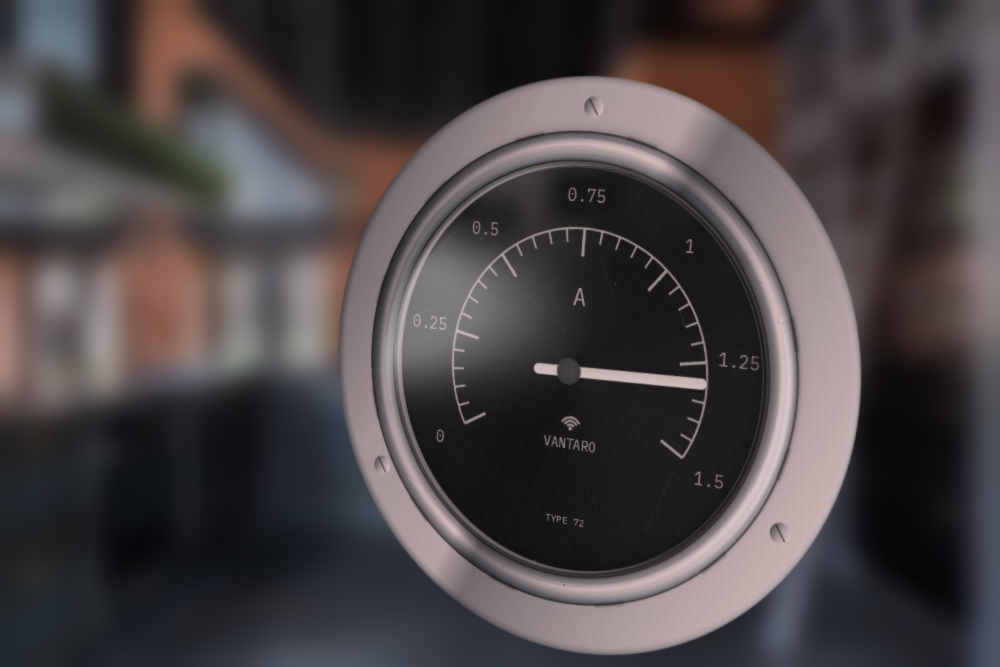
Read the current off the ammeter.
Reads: 1.3 A
